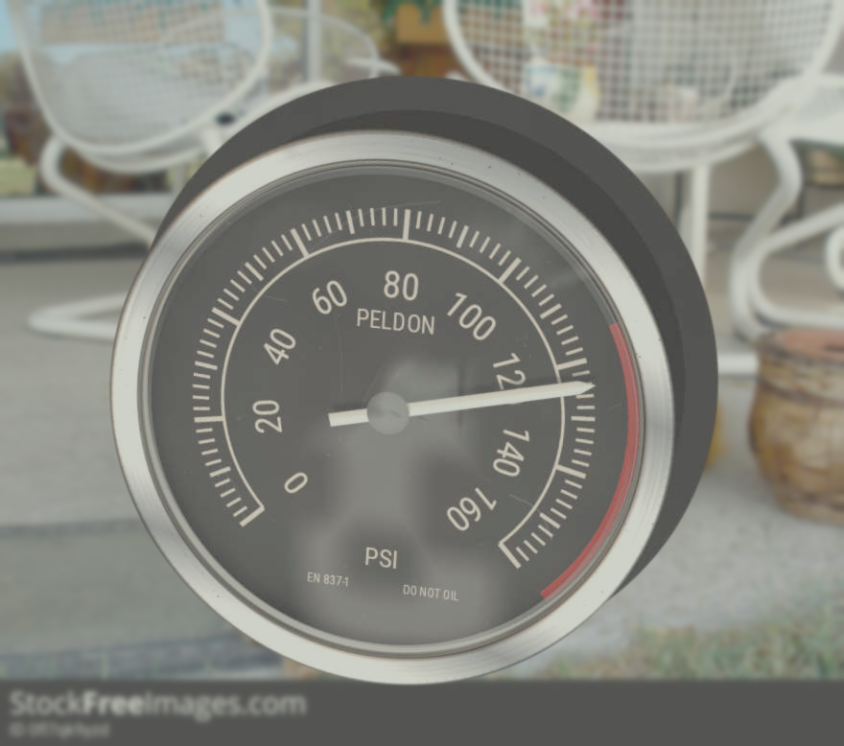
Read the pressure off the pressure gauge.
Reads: 124 psi
